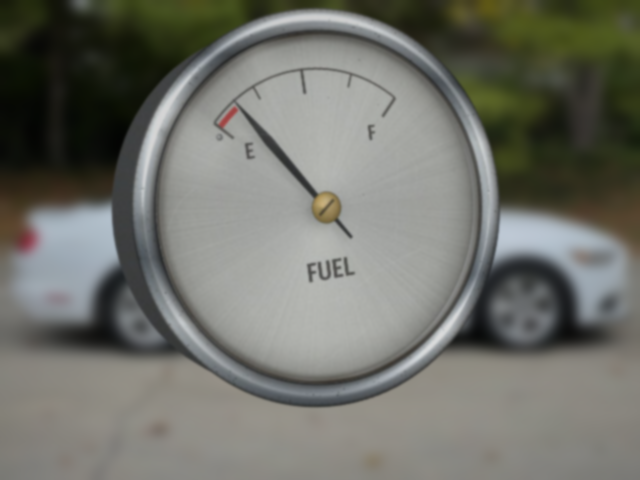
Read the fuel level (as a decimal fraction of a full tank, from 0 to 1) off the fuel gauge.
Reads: 0.125
